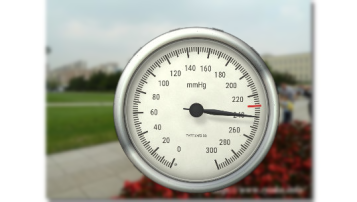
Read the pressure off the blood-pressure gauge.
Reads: 240 mmHg
